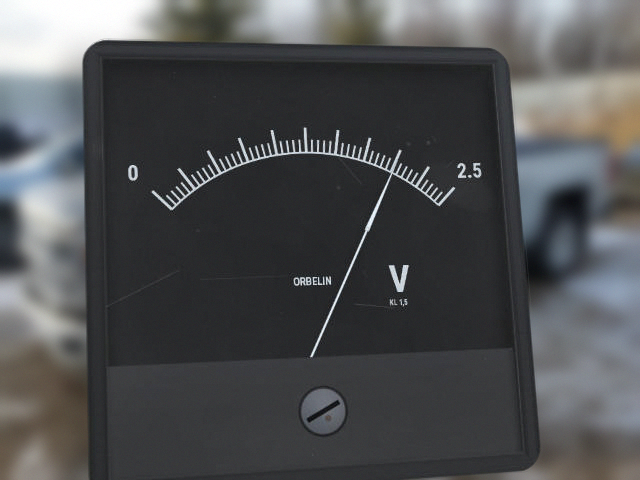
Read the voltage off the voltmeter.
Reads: 2 V
